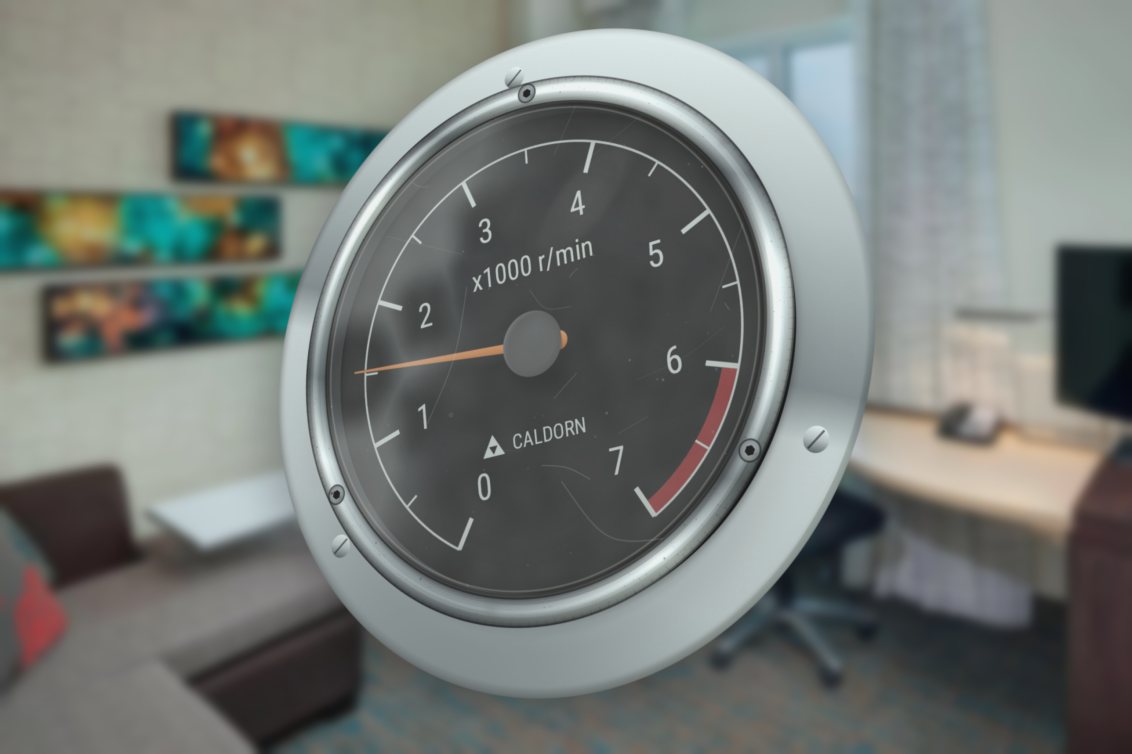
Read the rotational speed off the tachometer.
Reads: 1500 rpm
